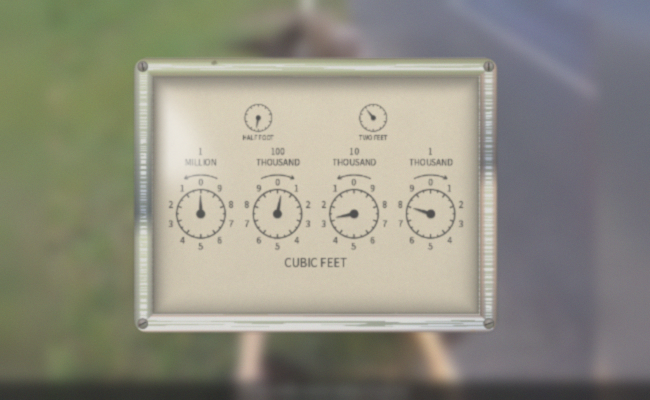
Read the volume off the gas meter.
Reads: 2800 ft³
